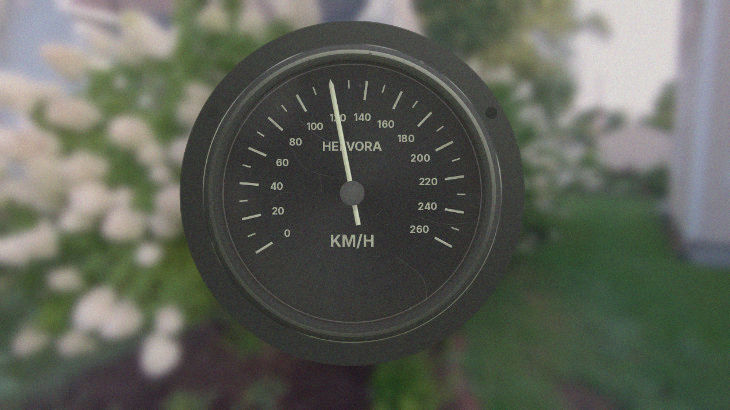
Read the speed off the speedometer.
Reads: 120 km/h
